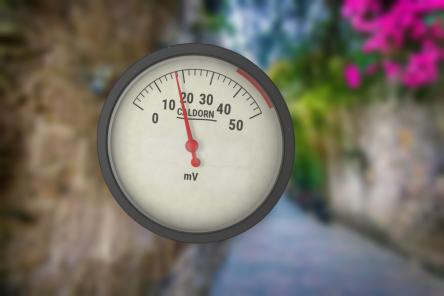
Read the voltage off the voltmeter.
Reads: 18 mV
